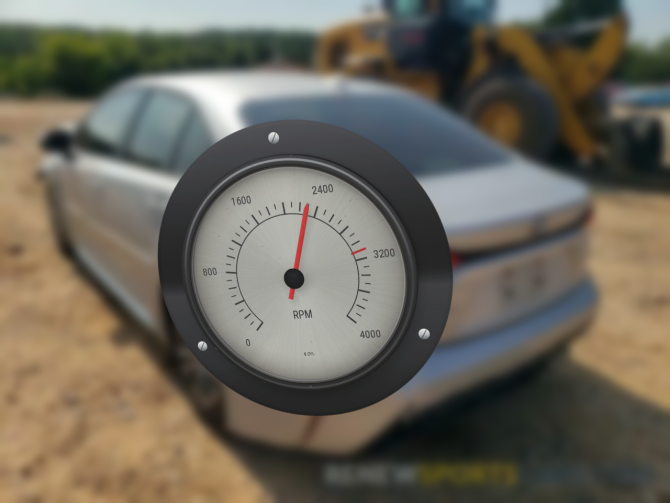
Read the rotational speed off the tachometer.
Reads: 2300 rpm
